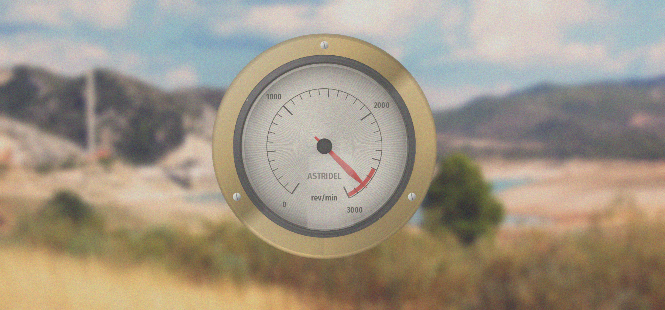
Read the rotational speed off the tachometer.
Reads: 2800 rpm
